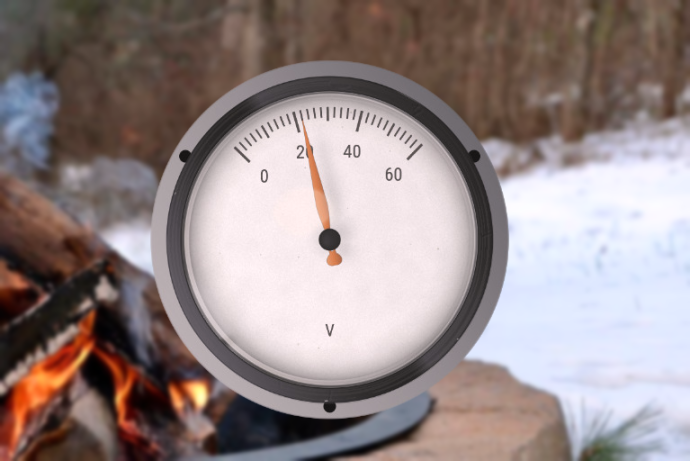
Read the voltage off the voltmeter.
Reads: 22 V
